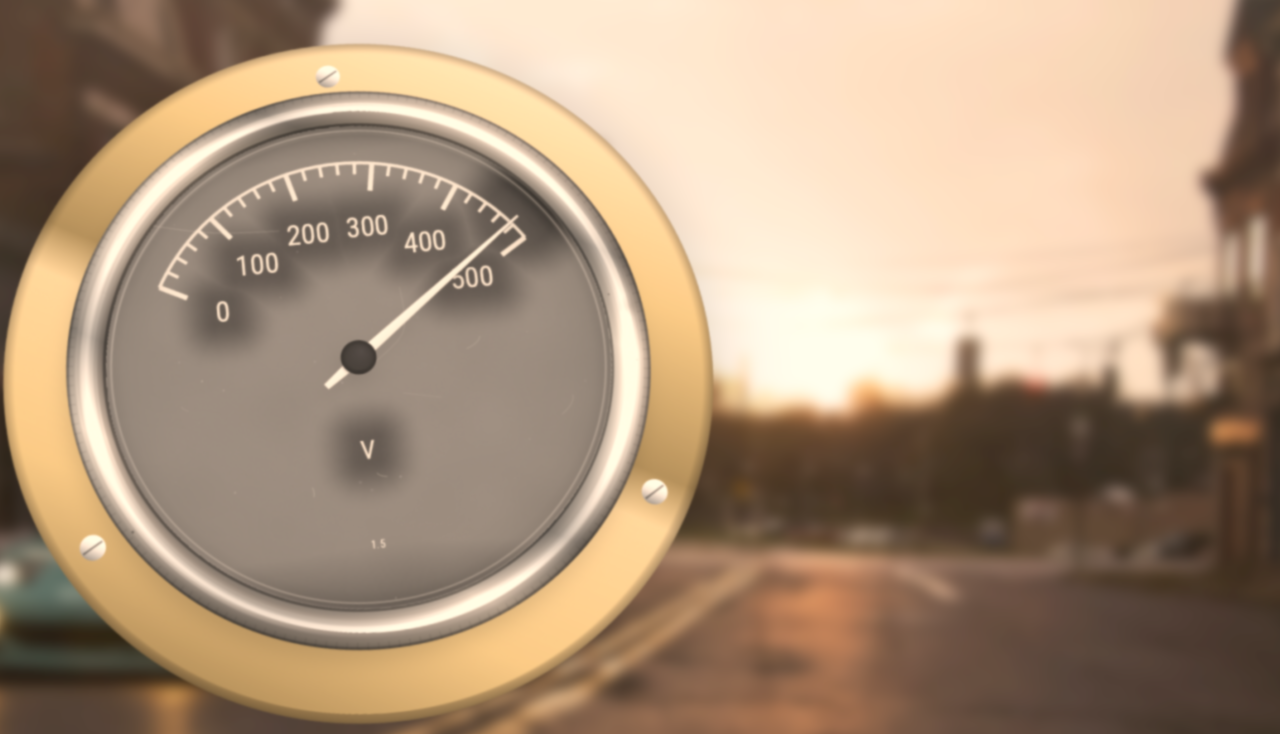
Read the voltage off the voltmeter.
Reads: 480 V
